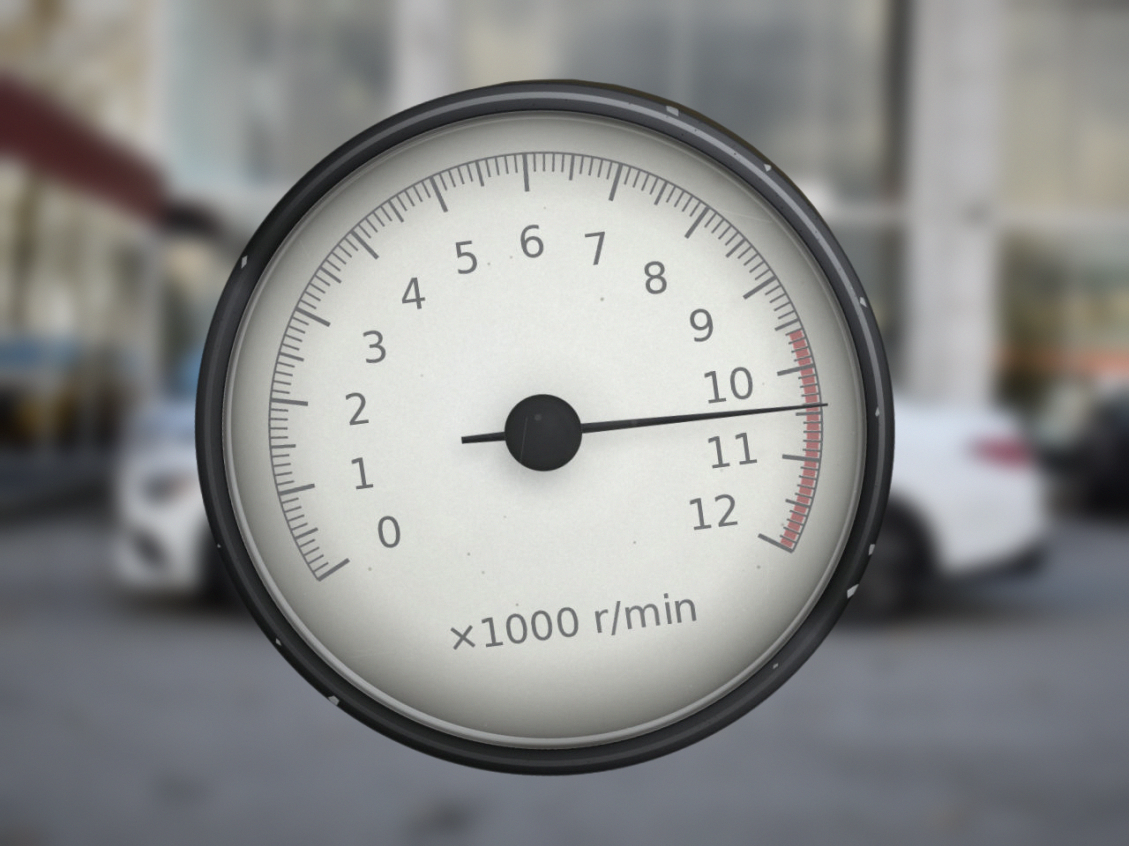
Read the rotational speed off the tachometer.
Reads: 10400 rpm
